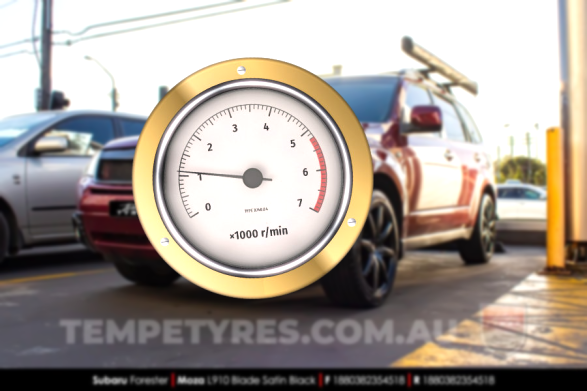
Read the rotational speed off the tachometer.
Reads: 1100 rpm
